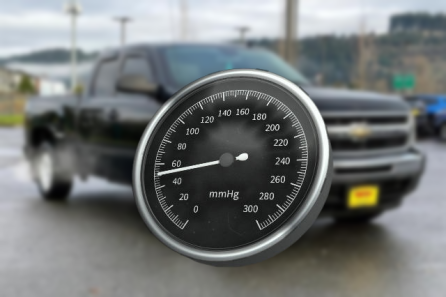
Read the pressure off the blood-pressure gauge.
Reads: 50 mmHg
